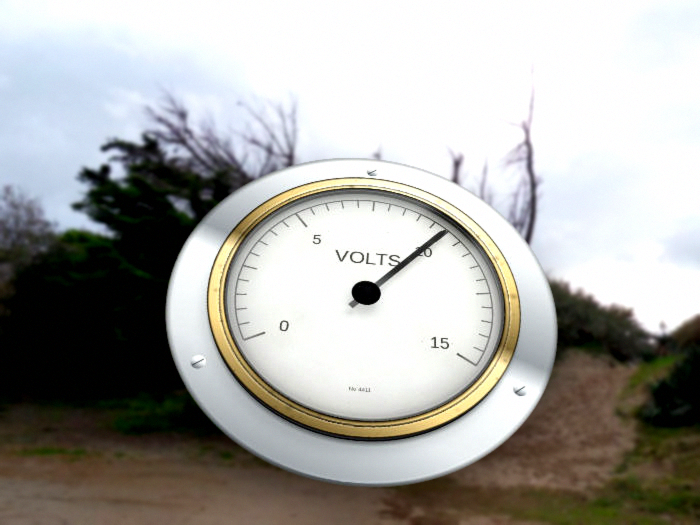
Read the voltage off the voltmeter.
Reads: 10 V
